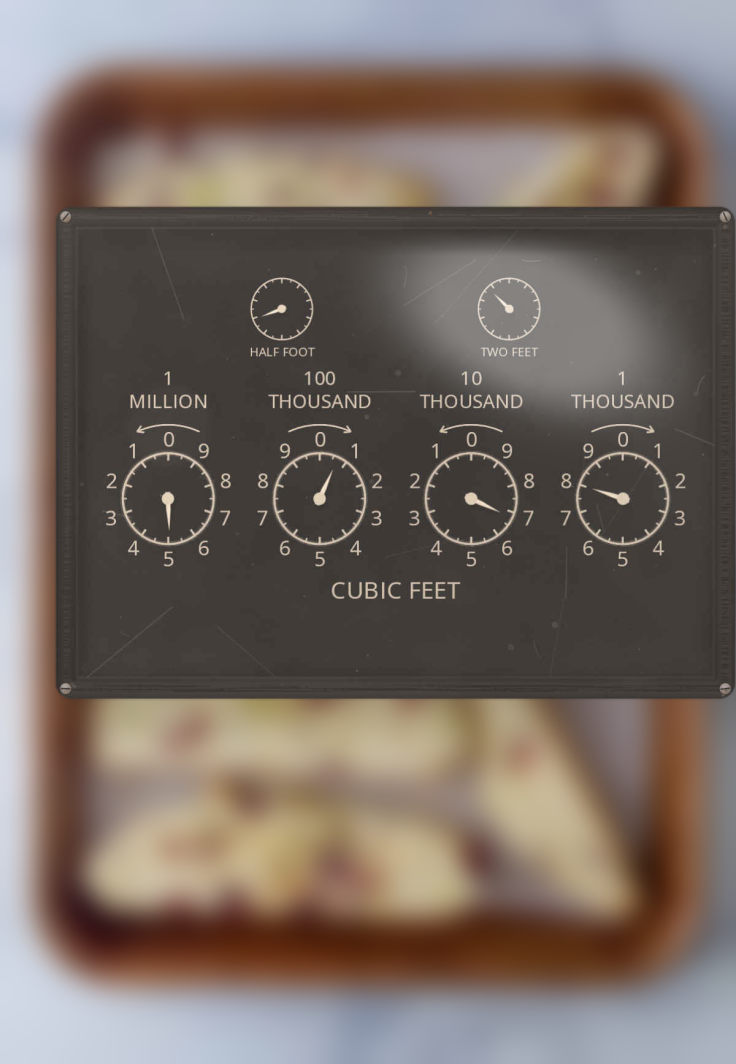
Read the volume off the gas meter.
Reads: 506800 ft³
